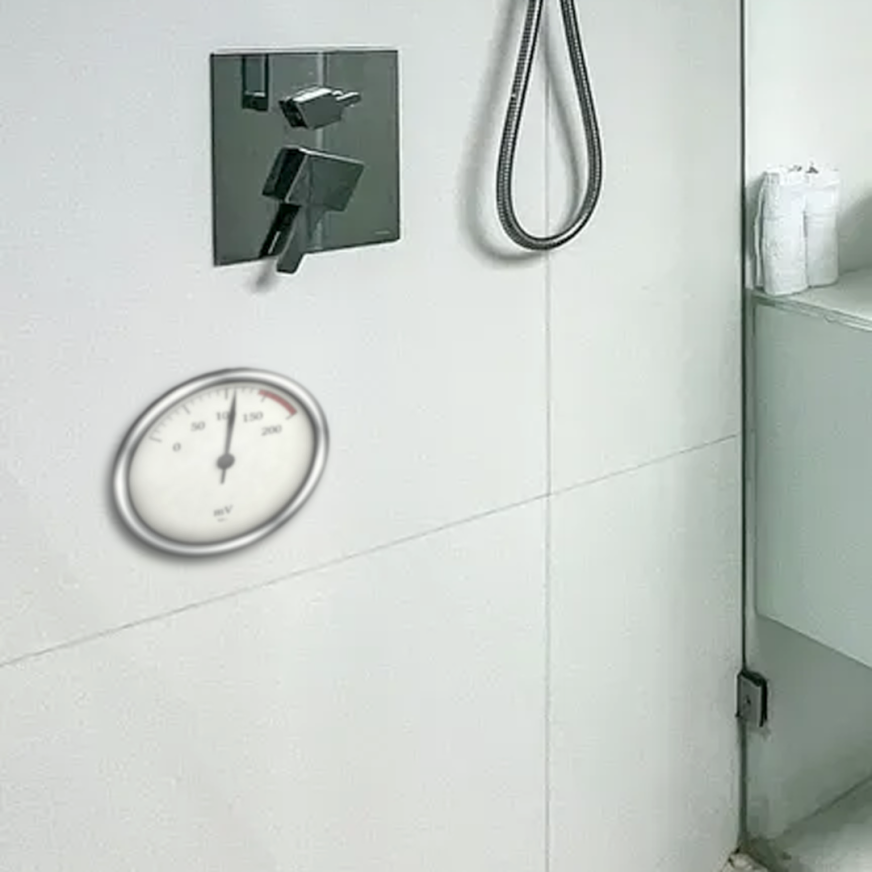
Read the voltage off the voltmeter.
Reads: 110 mV
